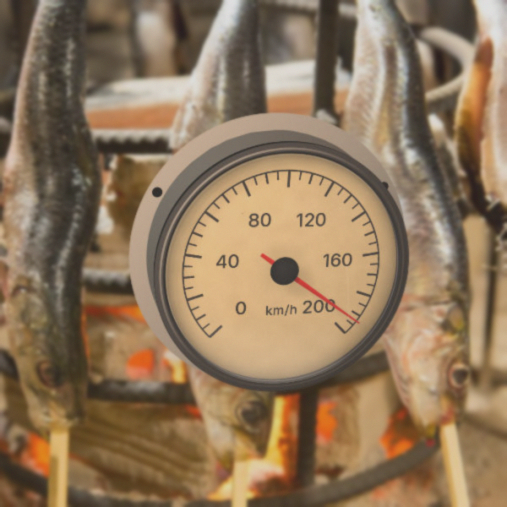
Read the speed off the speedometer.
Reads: 192.5 km/h
